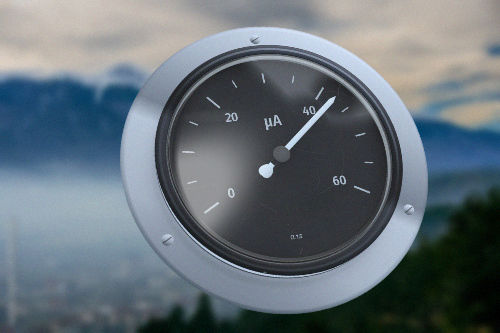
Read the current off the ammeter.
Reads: 42.5 µA
